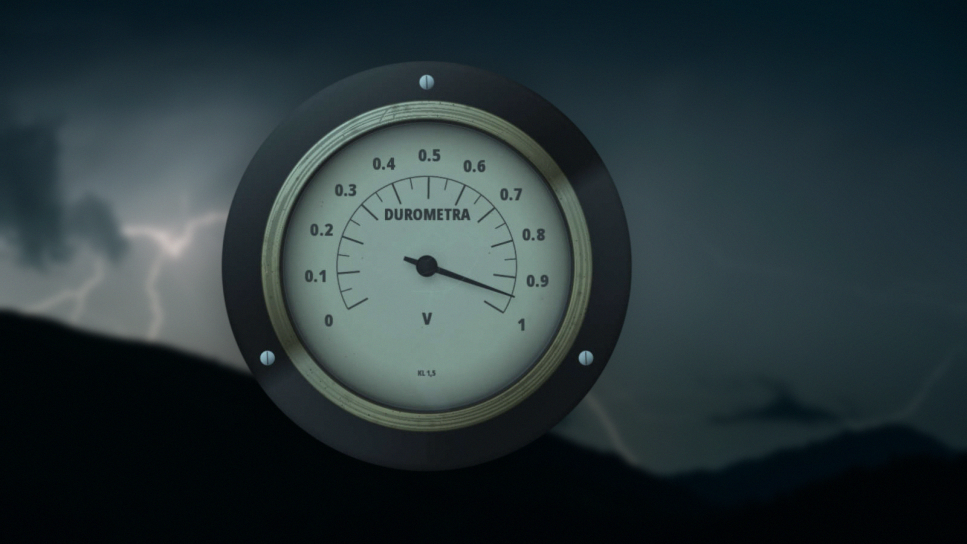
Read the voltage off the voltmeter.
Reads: 0.95 V
